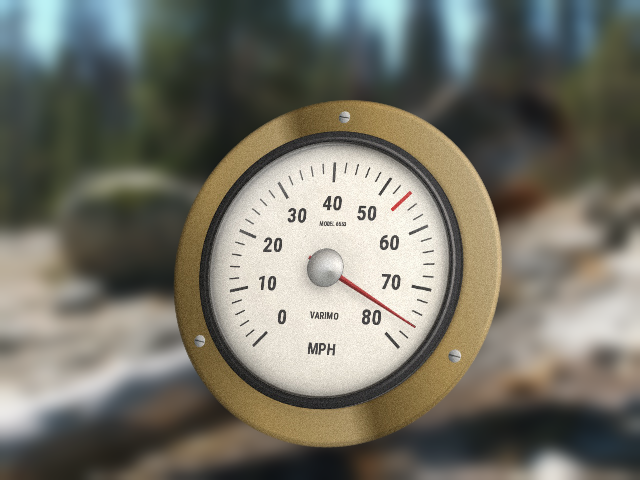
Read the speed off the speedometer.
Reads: 76 mph
